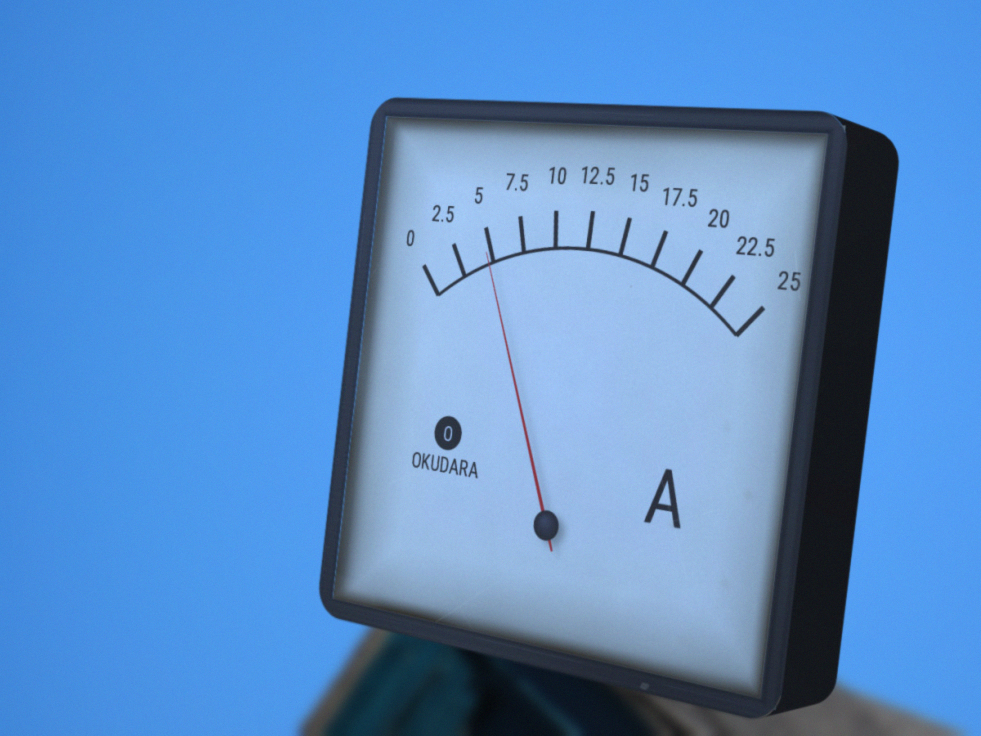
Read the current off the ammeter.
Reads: 5 A
